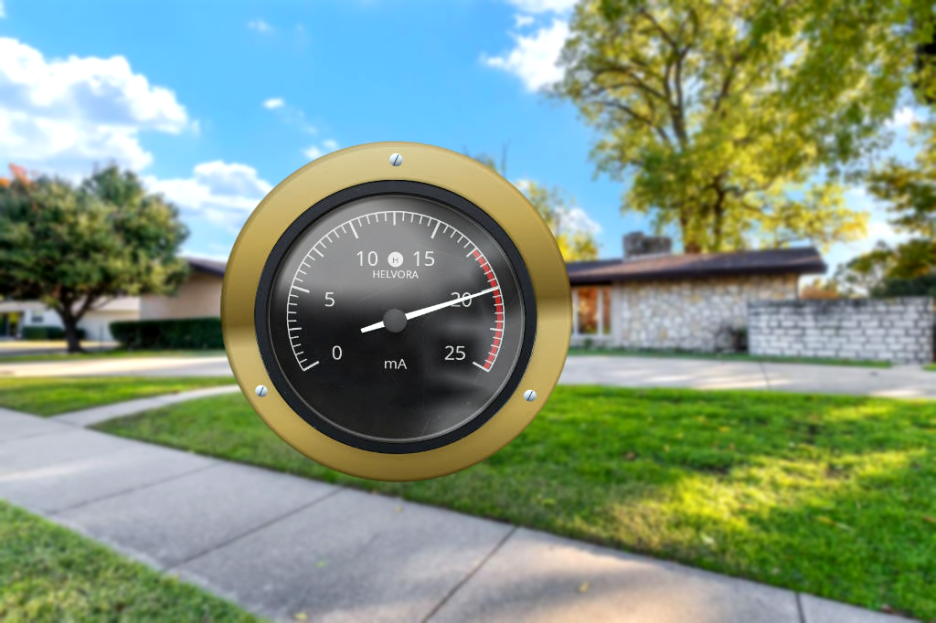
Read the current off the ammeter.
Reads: 20 mA
